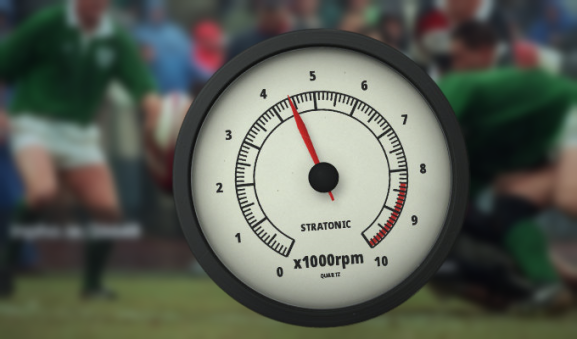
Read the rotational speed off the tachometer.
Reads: 4400 rpm
